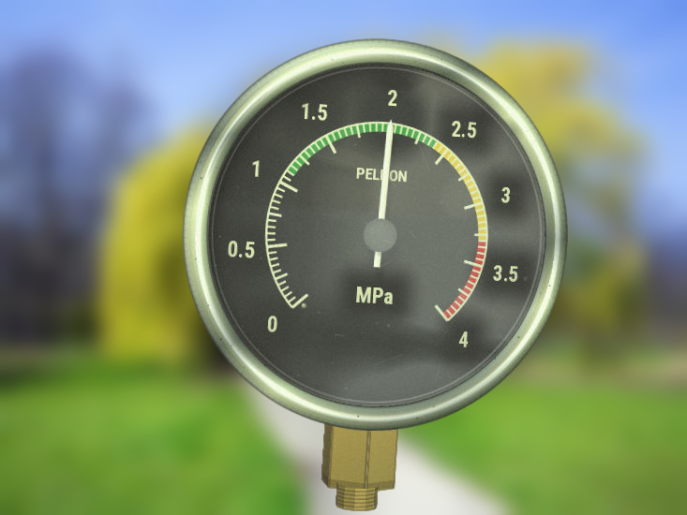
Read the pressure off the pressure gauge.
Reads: 2 MPa
